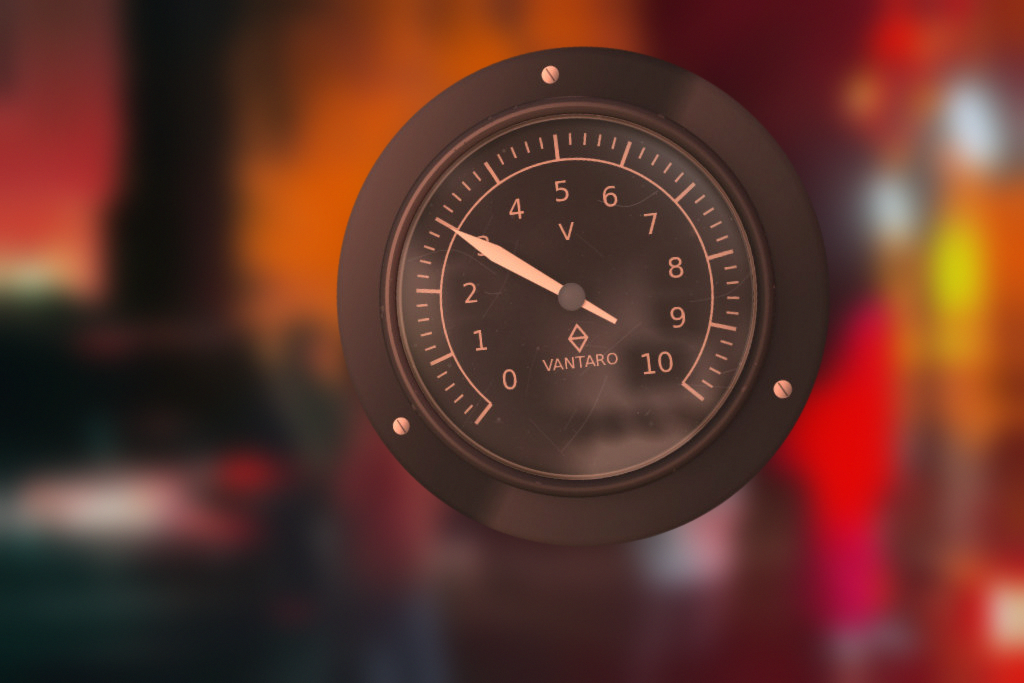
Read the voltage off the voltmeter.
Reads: 3 V
